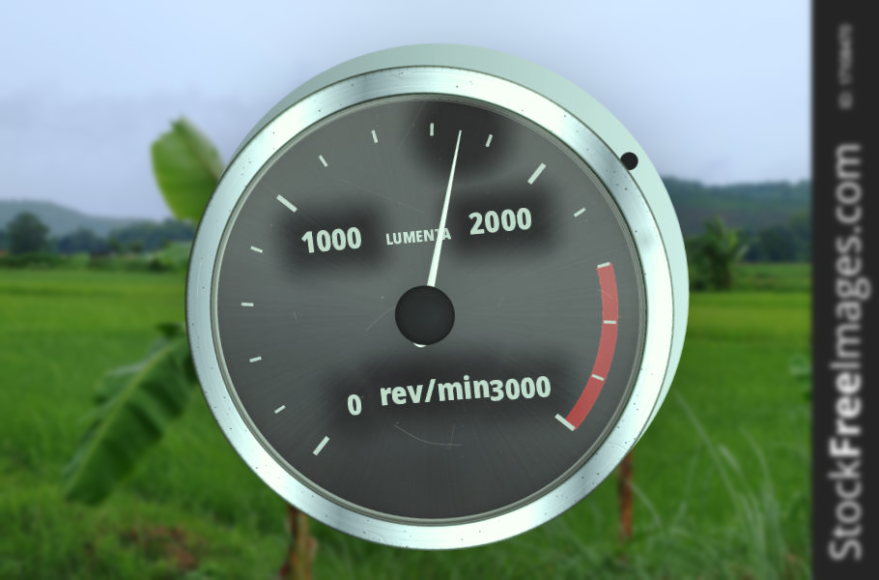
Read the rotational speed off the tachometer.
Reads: 1700 rpm
